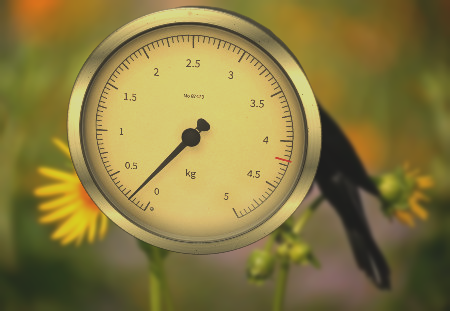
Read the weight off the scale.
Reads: 0.2 kg
